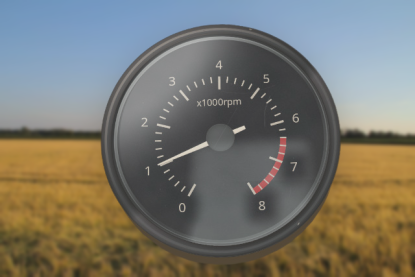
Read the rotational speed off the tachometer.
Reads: 1000 rpm
